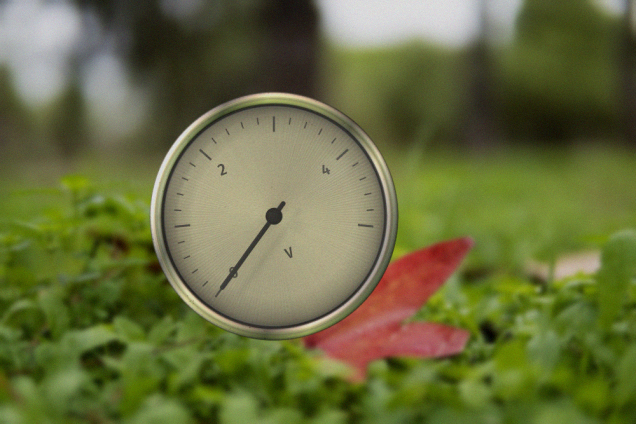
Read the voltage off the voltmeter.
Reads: 0 V
